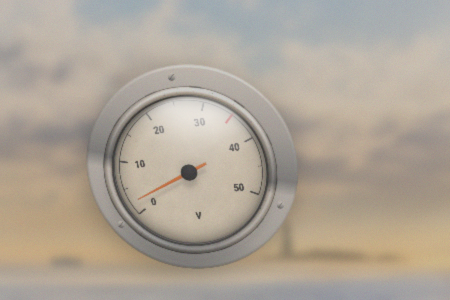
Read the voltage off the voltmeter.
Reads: 2.5 V
